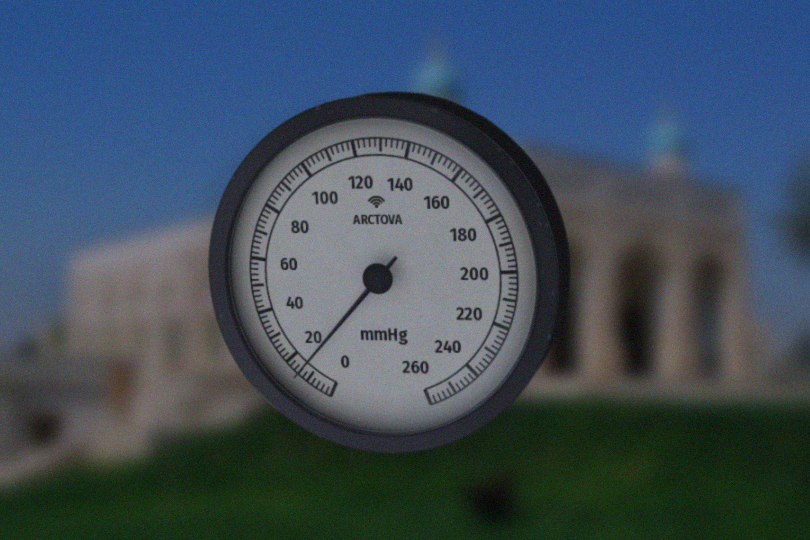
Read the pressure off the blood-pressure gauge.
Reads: 14 mmHg
